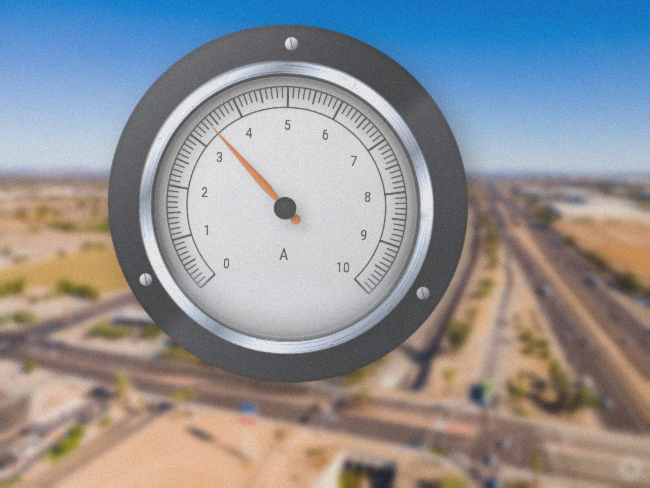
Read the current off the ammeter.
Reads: 3.4 A
